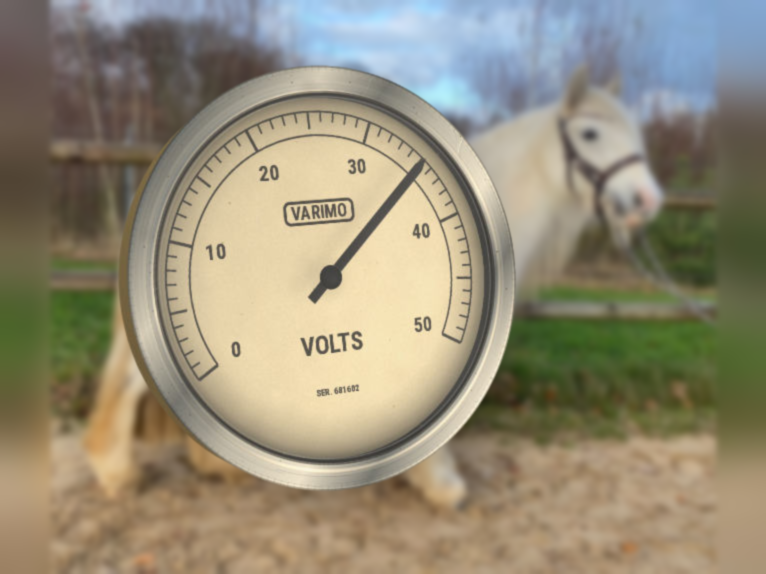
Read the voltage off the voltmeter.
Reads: 35 V
